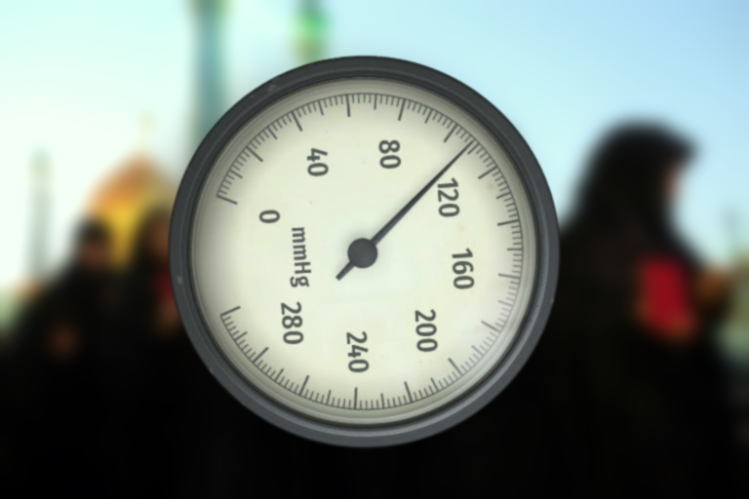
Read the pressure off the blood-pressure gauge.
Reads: 108 mmHg
